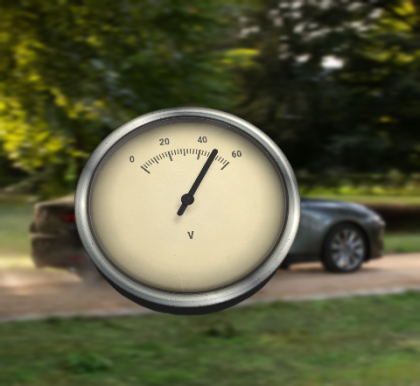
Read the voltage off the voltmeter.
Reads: 50 V
